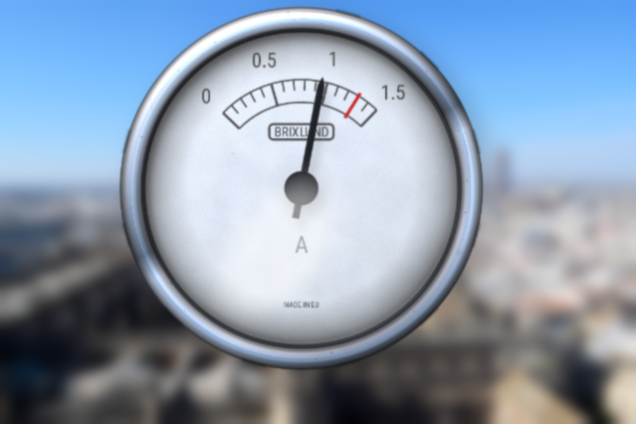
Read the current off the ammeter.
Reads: 0.95 A
